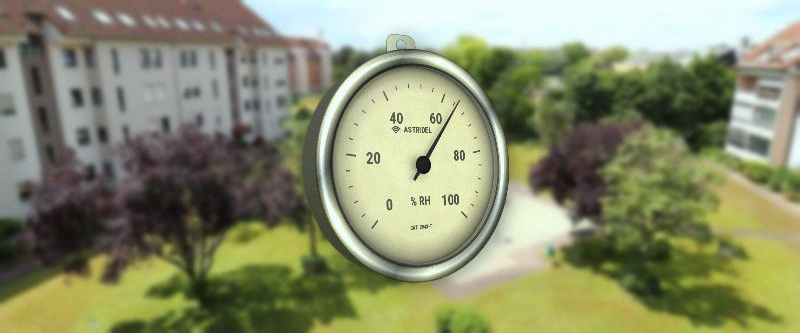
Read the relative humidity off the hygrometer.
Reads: 64 %
